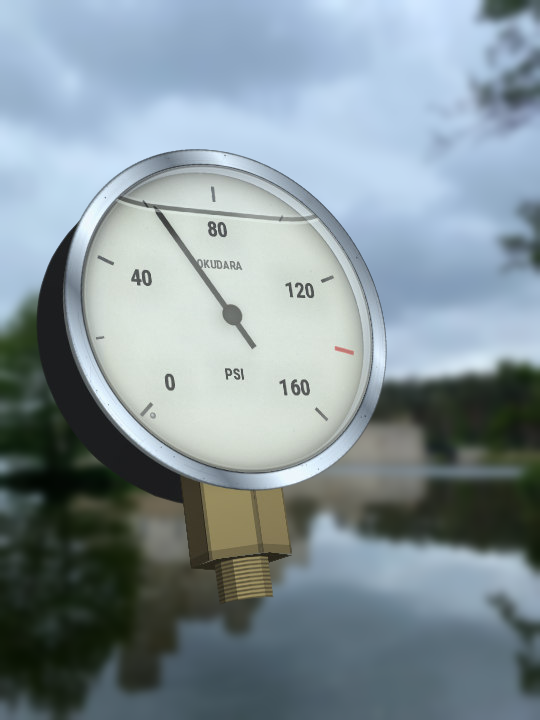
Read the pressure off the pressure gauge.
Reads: 60 psi
